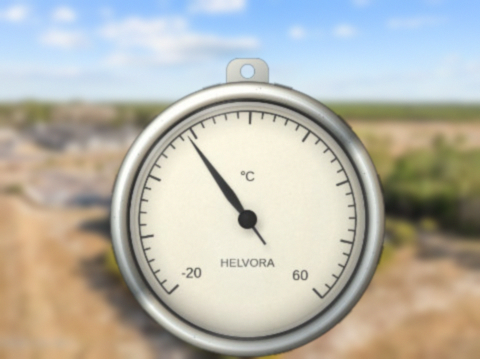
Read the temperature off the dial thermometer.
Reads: 9 °C
